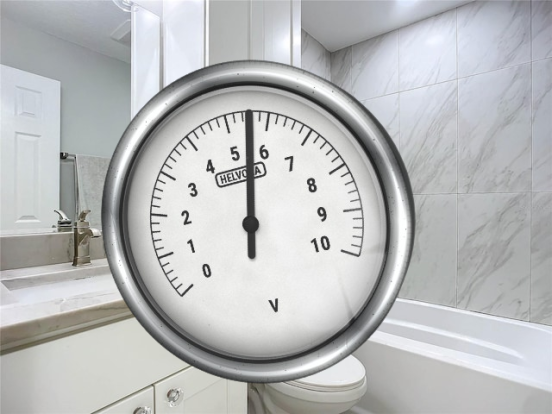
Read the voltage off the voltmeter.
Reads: 5.6 V
